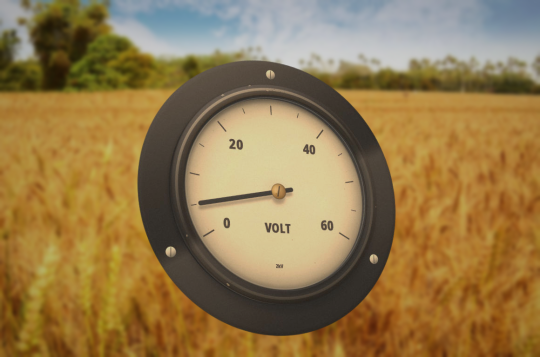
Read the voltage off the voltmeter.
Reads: 5 V
